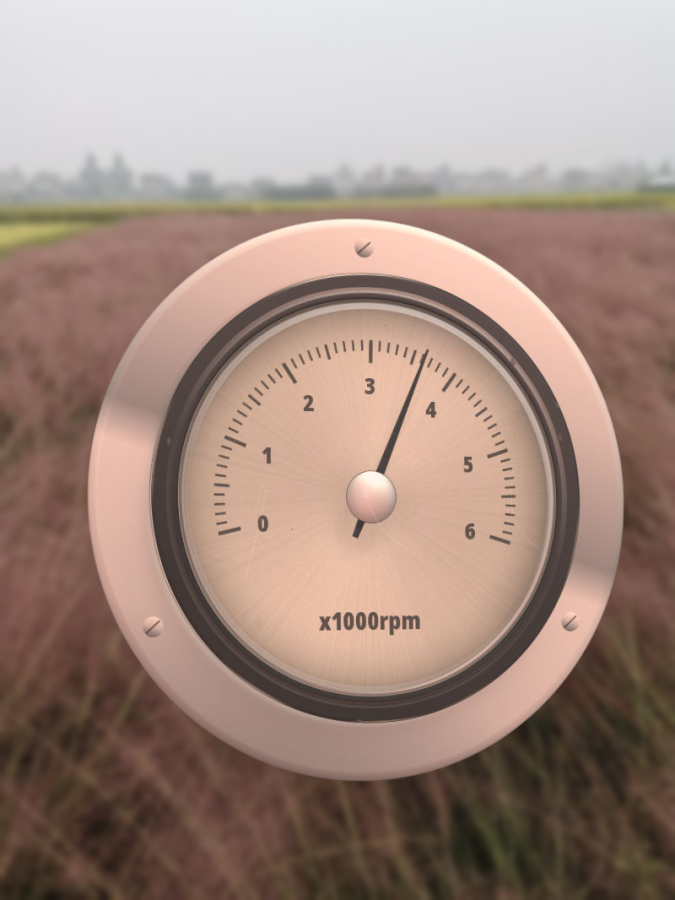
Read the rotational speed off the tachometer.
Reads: 3600 rpm
